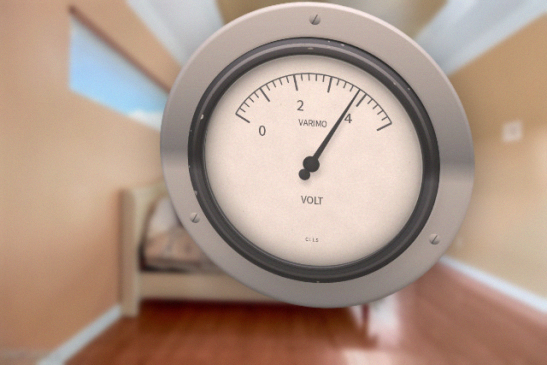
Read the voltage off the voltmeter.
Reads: 3.8 V
